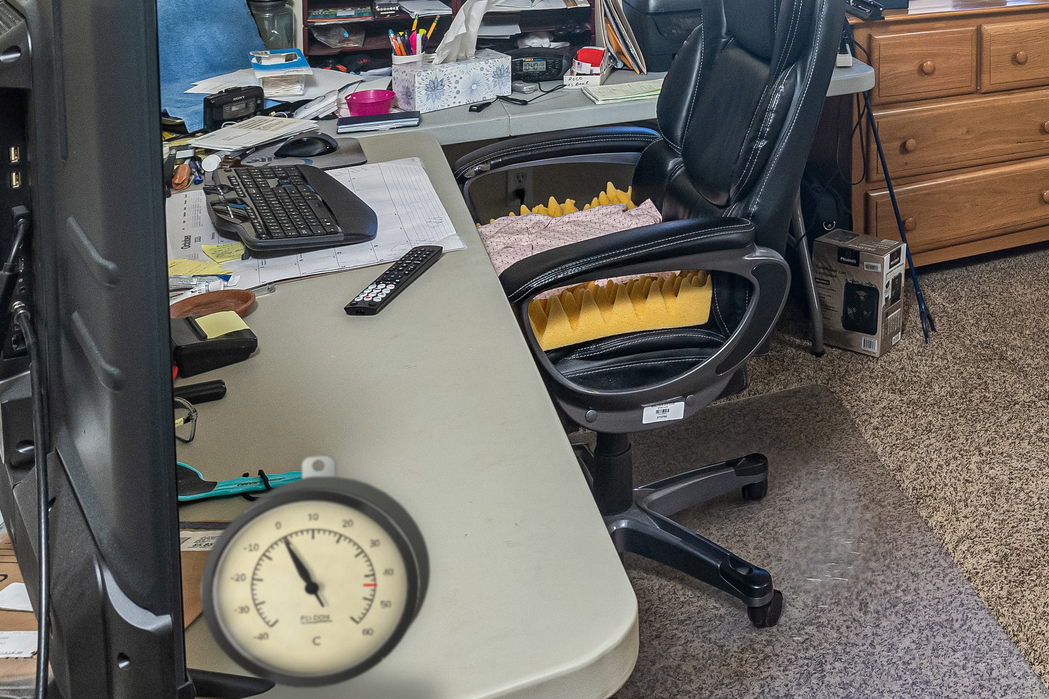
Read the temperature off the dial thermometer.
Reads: 0 °C
